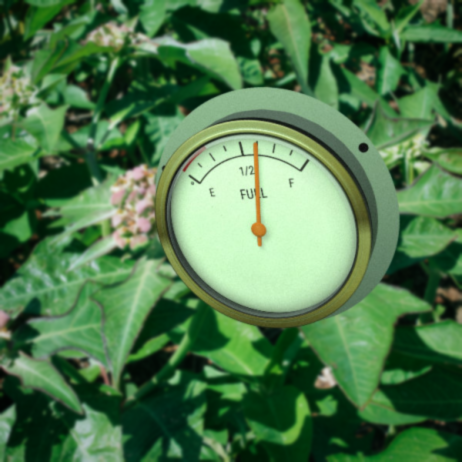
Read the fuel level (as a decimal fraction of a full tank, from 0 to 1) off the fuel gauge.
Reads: 0.625
